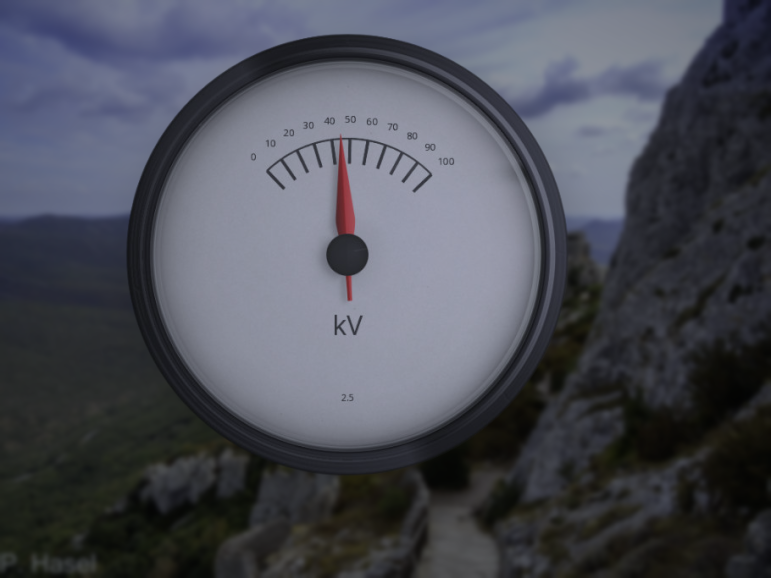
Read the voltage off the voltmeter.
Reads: 45 kV
